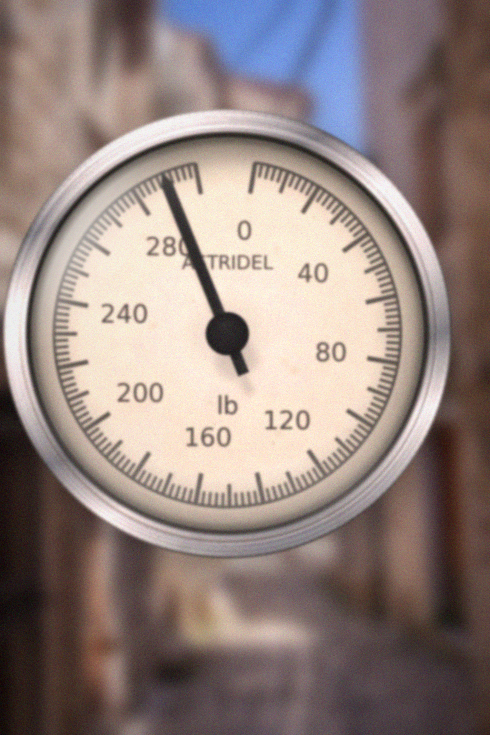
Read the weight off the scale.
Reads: 290 lb
